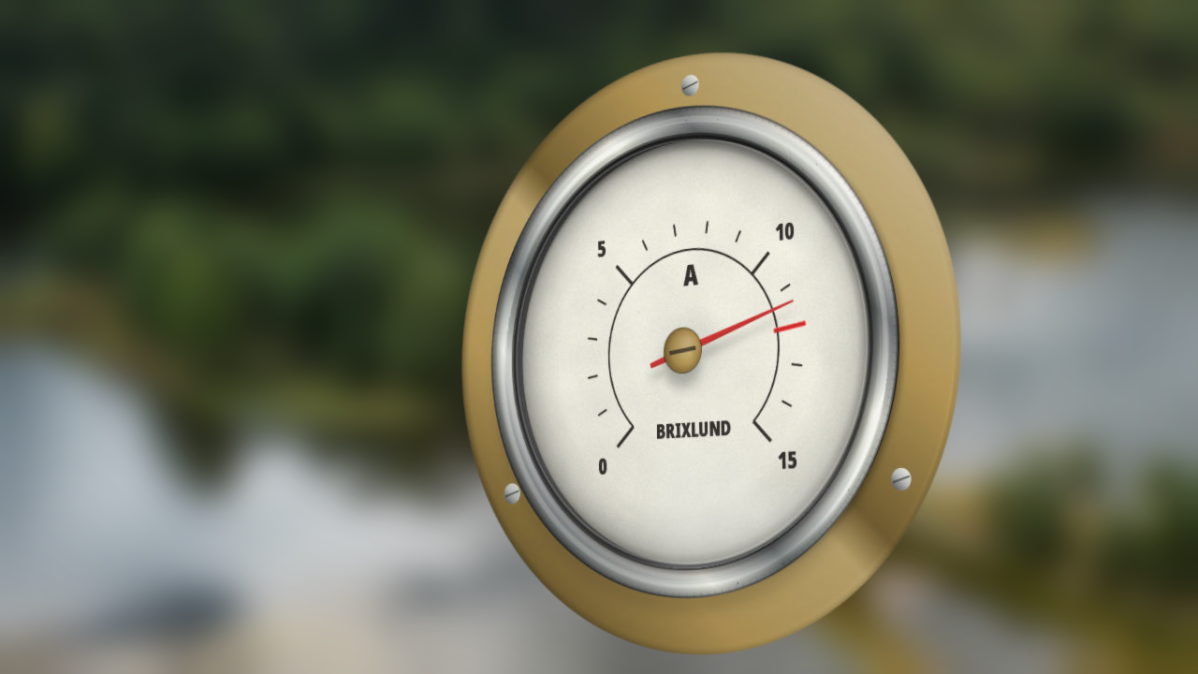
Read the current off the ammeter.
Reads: 11.5 A
